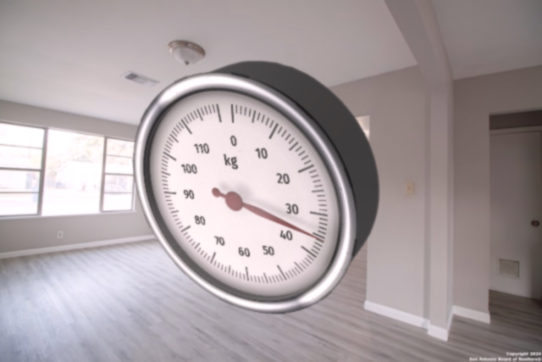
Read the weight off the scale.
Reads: 35 kg
